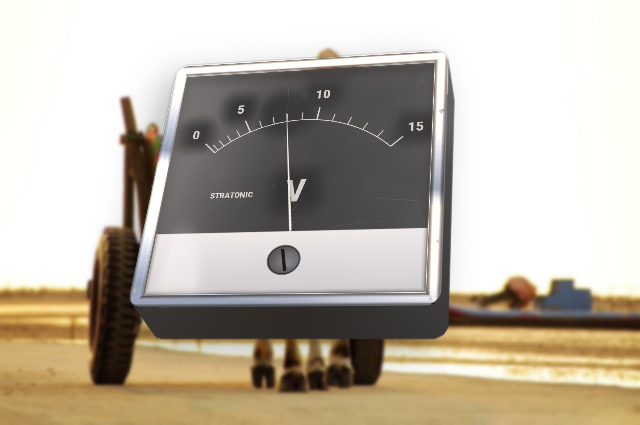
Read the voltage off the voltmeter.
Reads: 8 V
